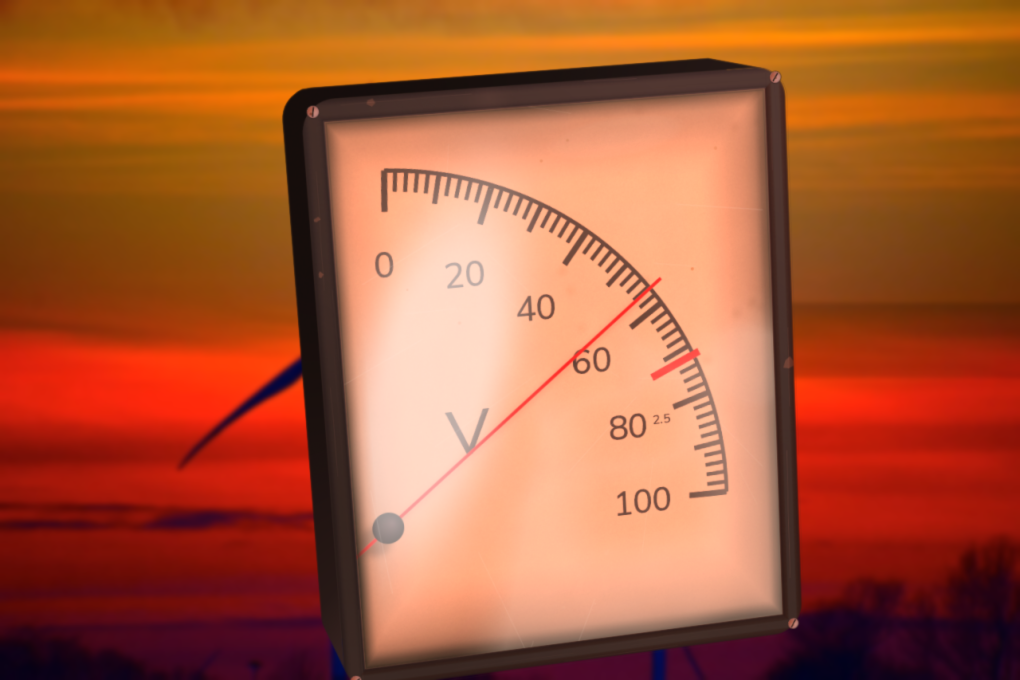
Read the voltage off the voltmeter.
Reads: 56 V
